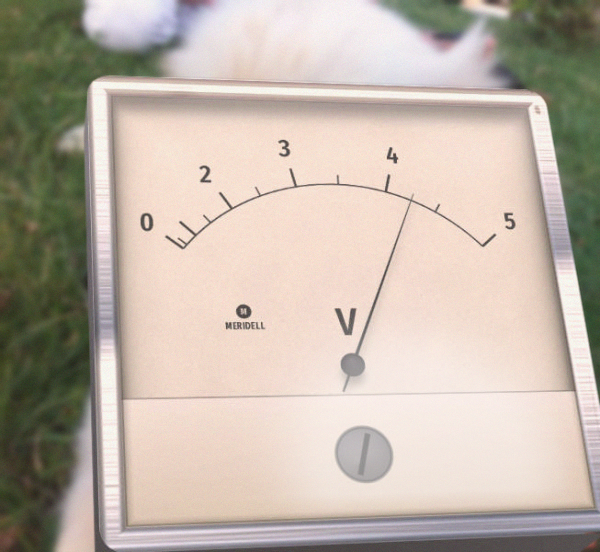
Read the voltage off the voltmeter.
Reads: 4.25 V
